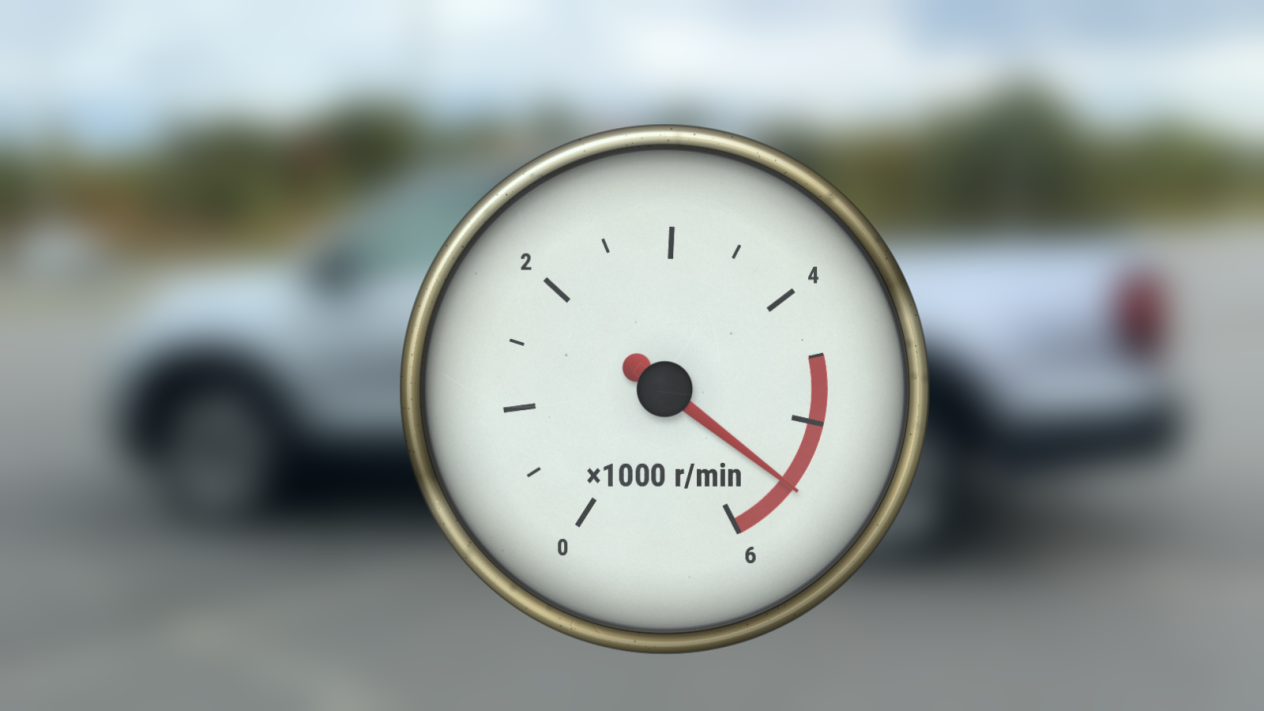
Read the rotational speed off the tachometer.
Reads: 5500 rpm
